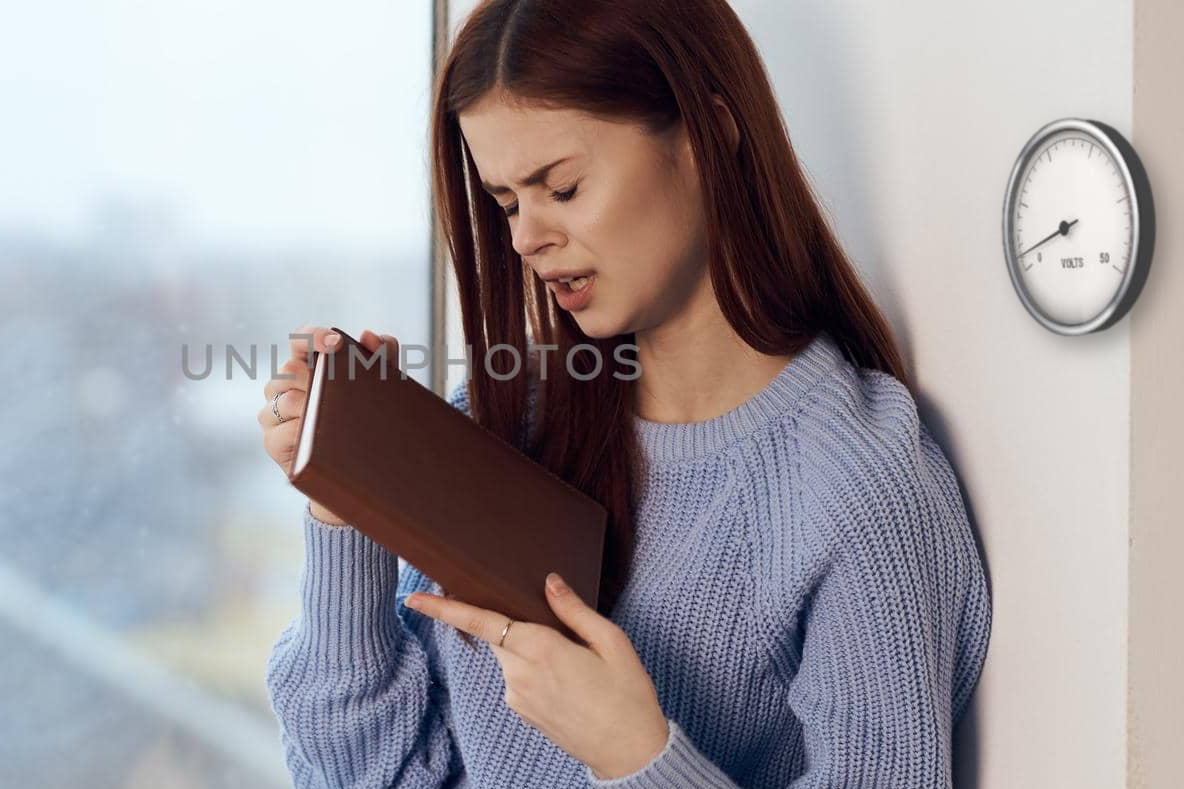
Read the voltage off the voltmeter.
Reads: 2 V
